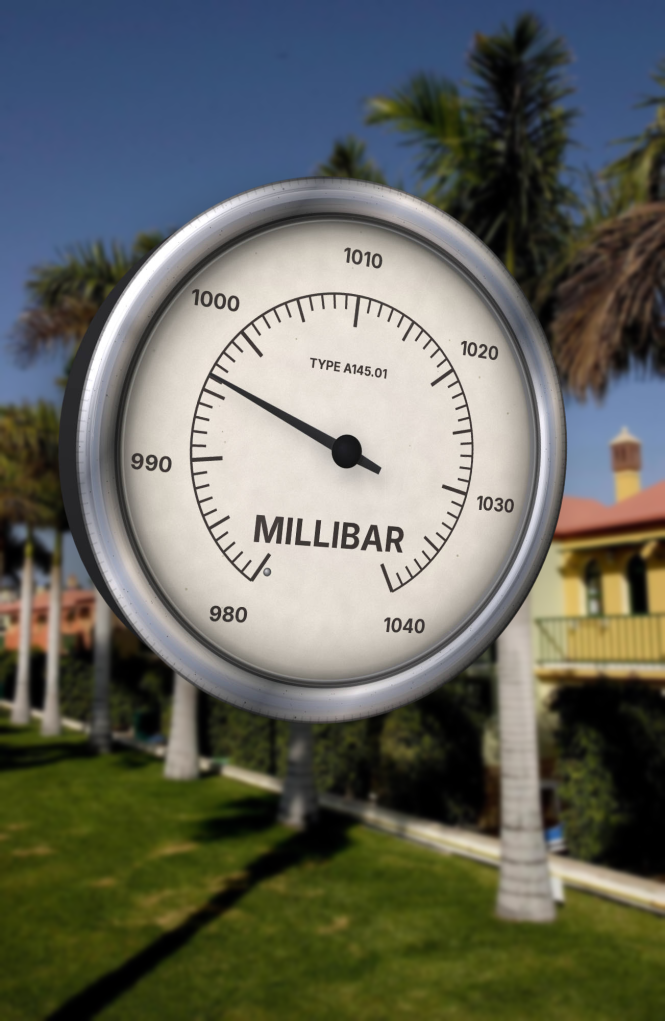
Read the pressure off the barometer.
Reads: 996 mbar
